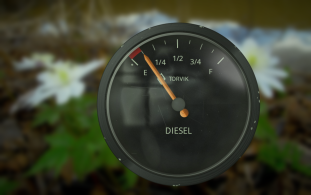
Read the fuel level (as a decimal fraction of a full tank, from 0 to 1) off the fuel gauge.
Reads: 0.125
